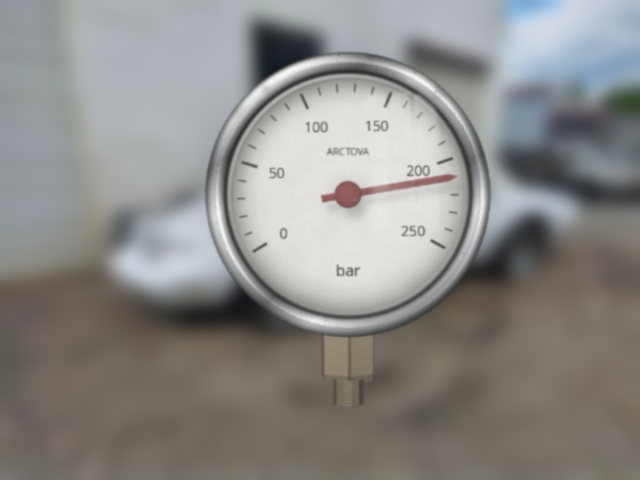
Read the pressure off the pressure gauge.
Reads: 210 bar
